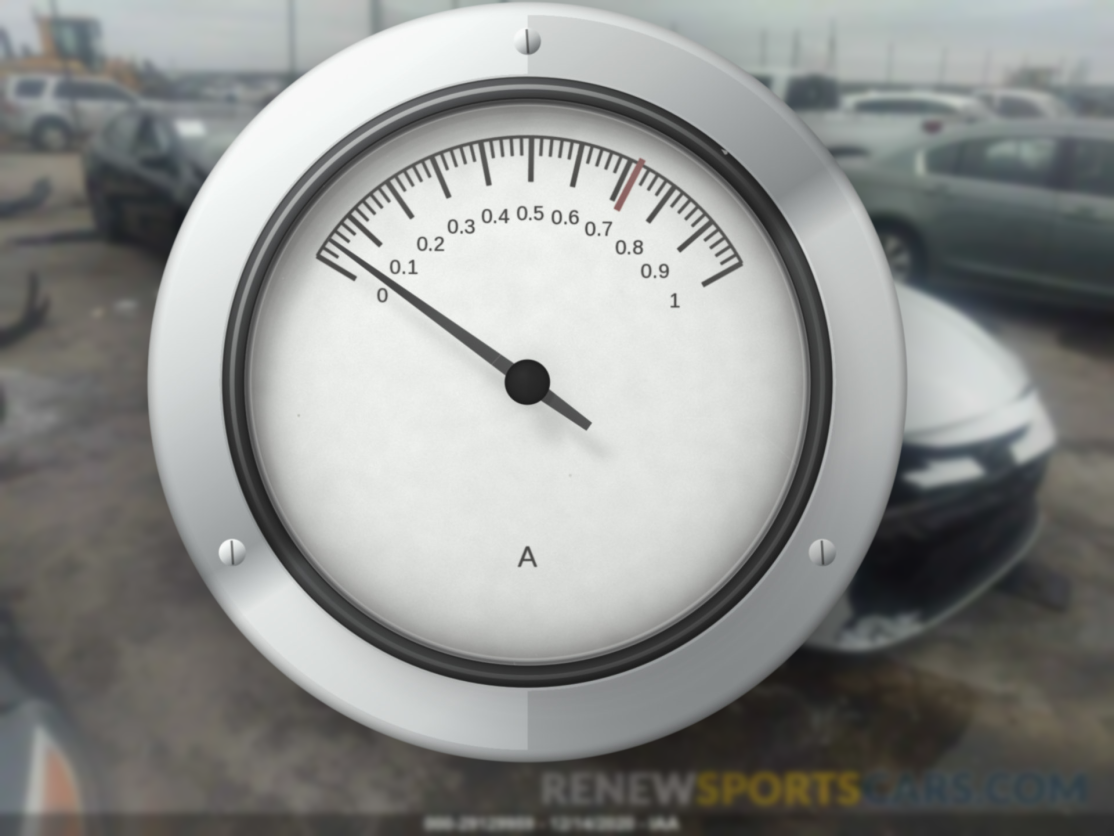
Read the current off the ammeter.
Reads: 0.04 A
